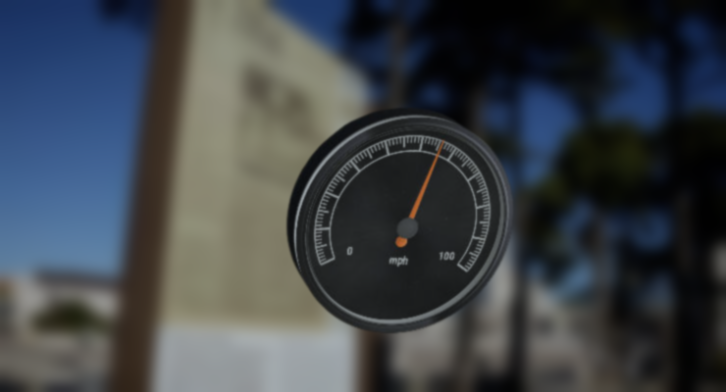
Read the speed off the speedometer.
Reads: 55 mph
